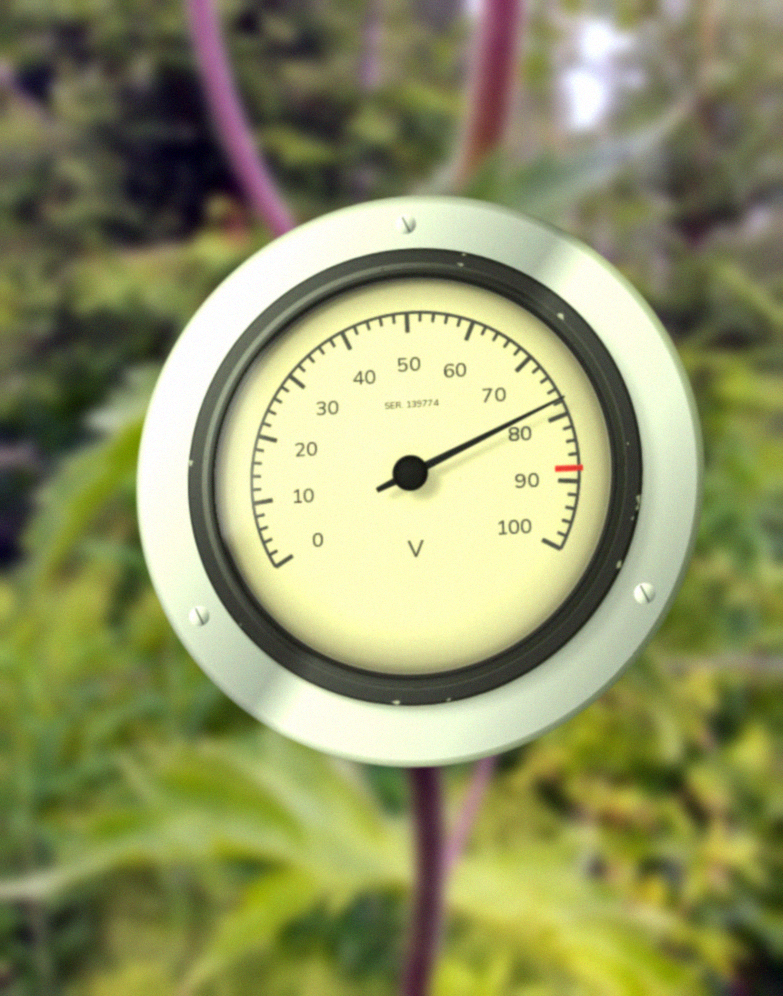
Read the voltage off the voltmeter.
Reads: 78 V
